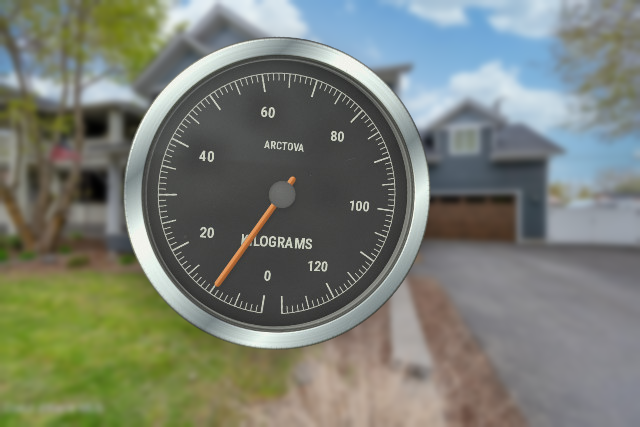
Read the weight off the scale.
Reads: 10 kg
